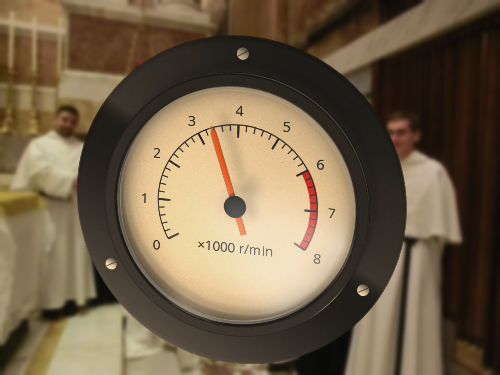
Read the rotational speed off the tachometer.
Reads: 3400 rpm
